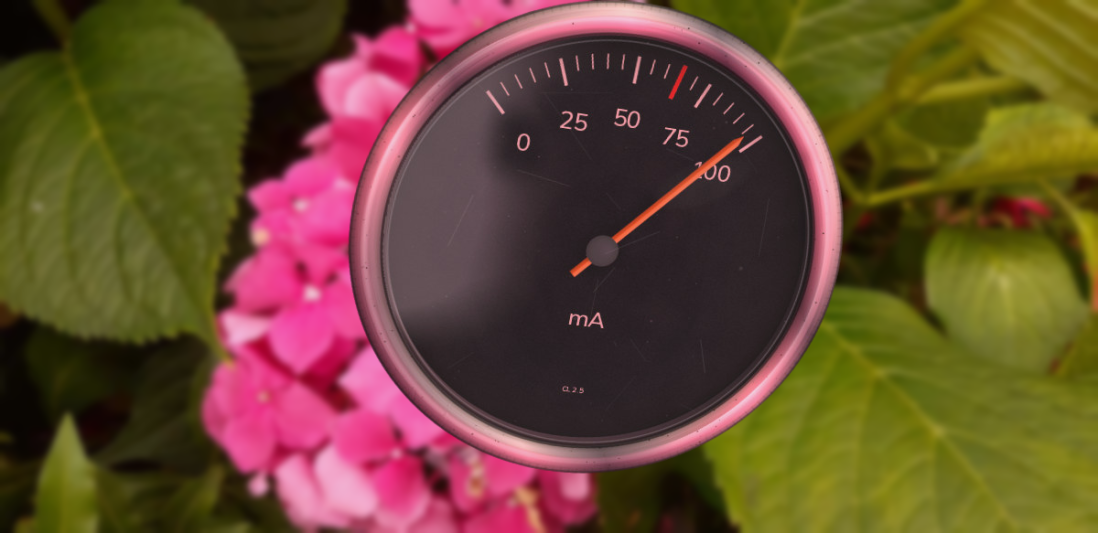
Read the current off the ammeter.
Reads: 95 mA
